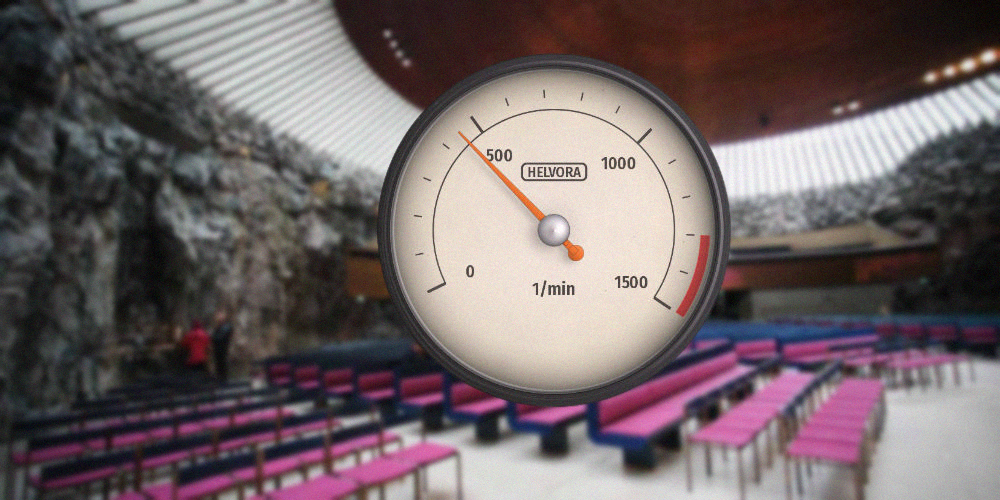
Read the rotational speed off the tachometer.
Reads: 450 rpm
